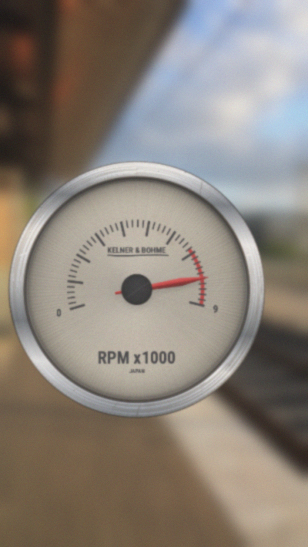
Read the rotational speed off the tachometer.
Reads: 8000 rpm
